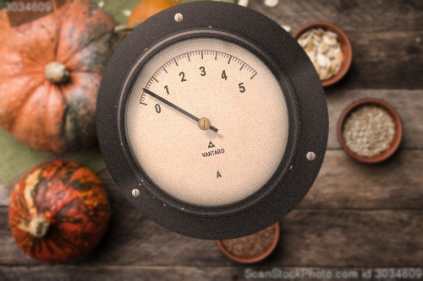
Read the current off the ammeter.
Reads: 0.5 A
